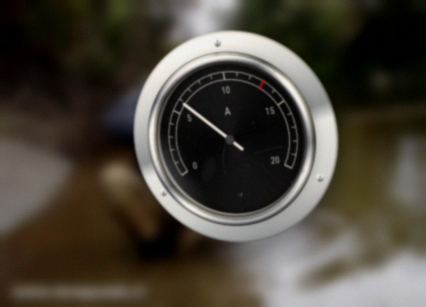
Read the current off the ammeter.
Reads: 6 A
